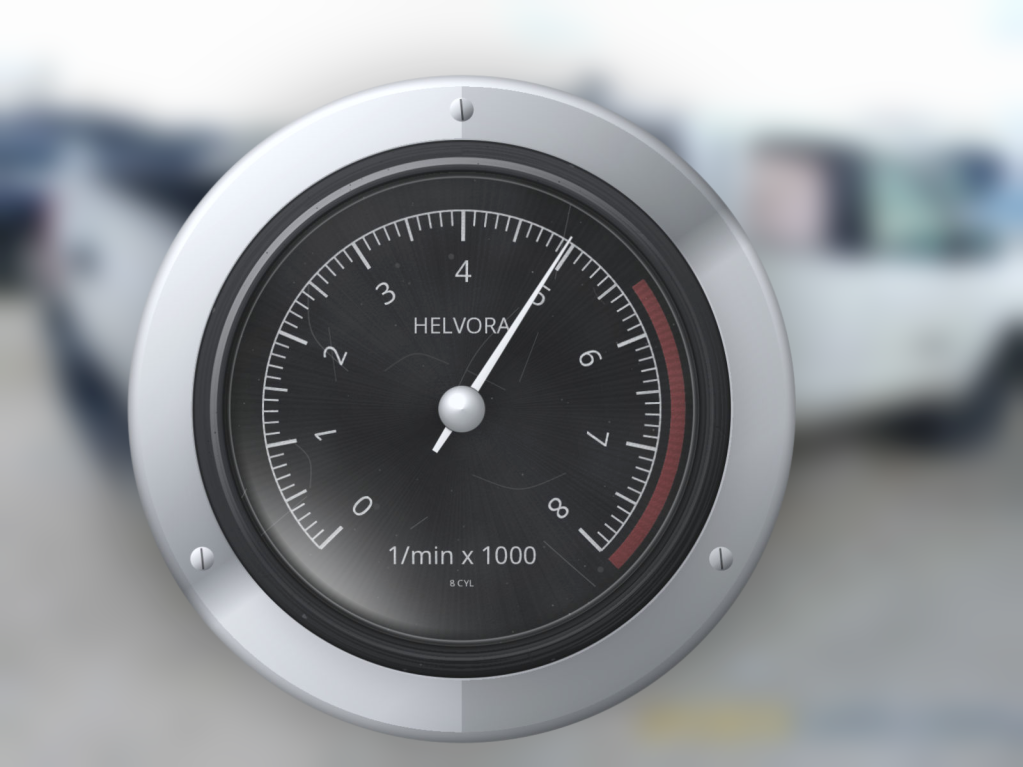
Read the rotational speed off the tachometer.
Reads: 4950 rpm
